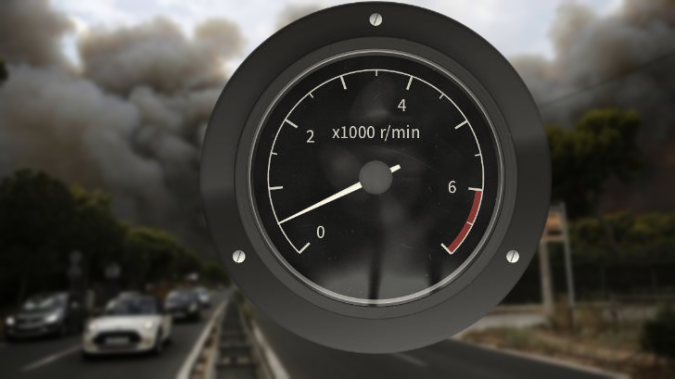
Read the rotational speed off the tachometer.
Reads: 500 rpm
